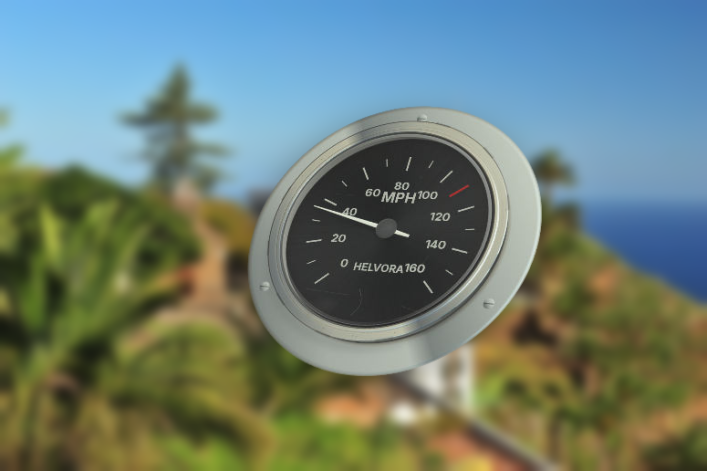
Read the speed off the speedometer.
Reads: 35 mph
